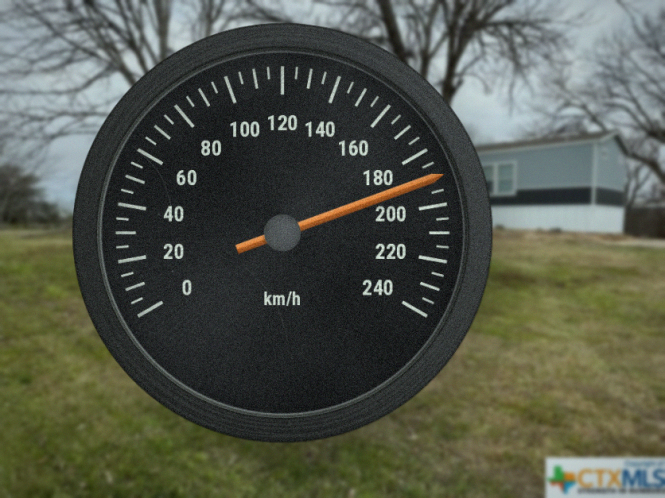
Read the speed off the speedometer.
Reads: 190 km/h
